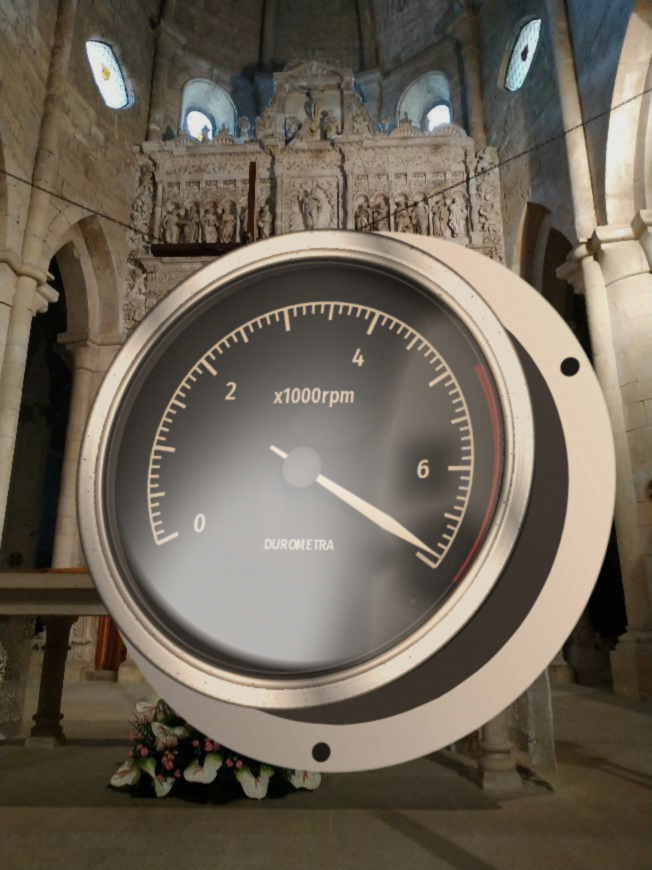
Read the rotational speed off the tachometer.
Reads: 6900 rpm
